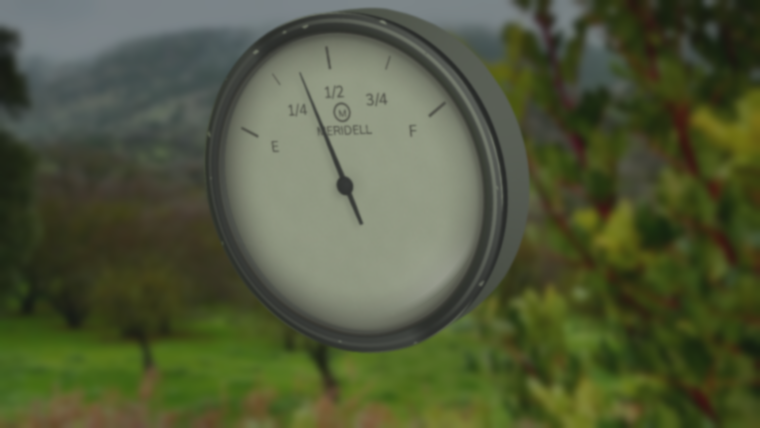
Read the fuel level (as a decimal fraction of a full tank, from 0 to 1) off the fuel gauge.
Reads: 0.375
